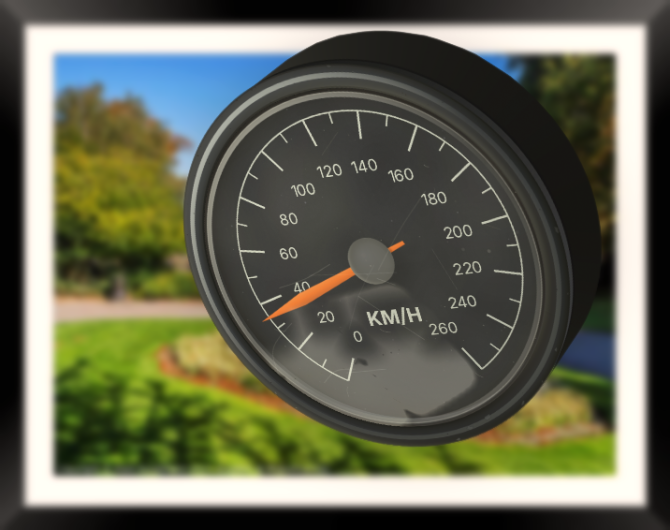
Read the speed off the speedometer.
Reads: 35 km/h
